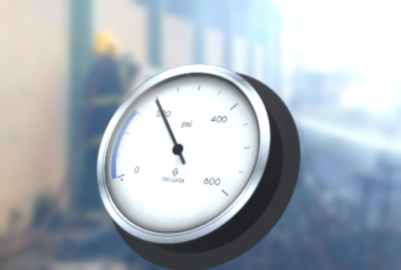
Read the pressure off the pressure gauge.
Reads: 200 psi
